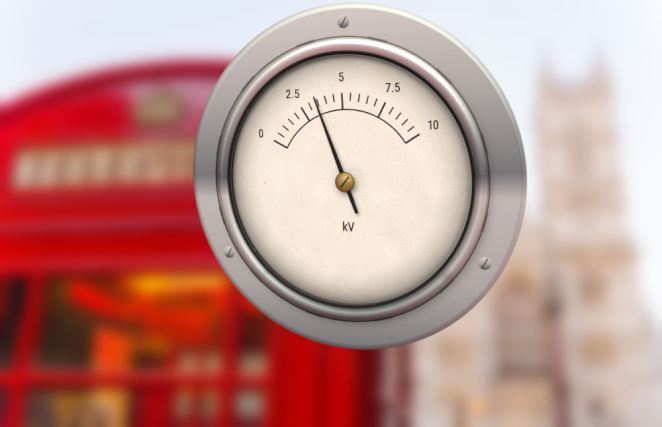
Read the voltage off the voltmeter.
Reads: 3.5 kV
